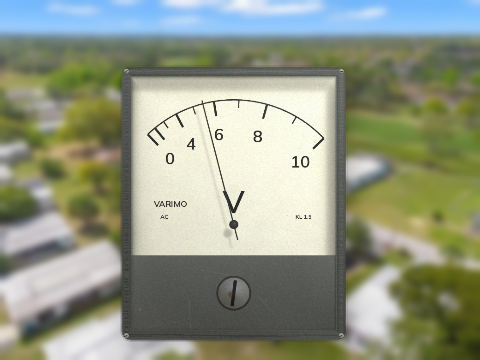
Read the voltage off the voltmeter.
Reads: 5.5 V
